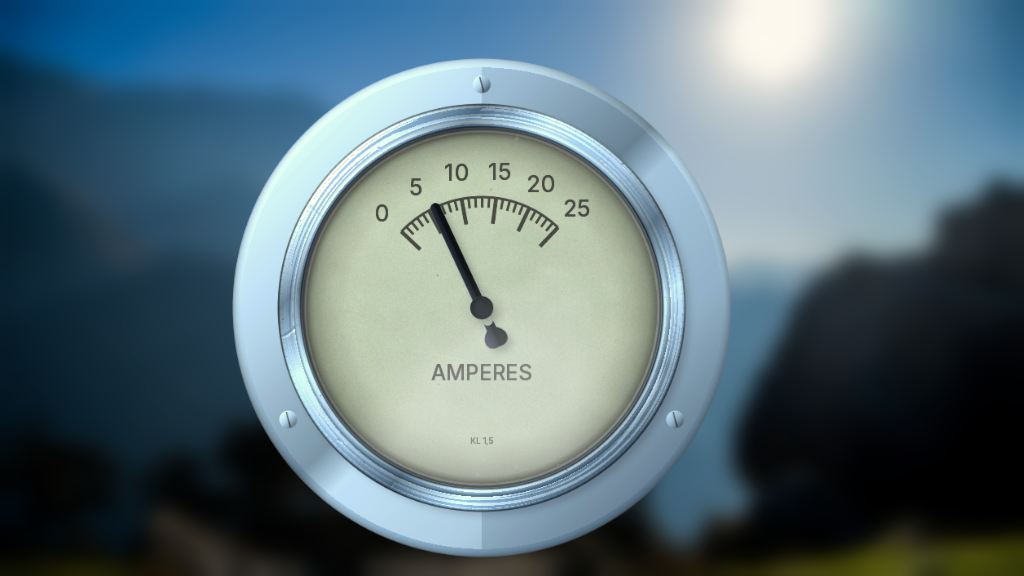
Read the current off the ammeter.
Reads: 6 A
